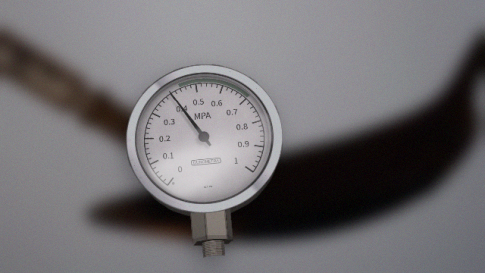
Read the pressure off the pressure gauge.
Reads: 0.4 MPa
